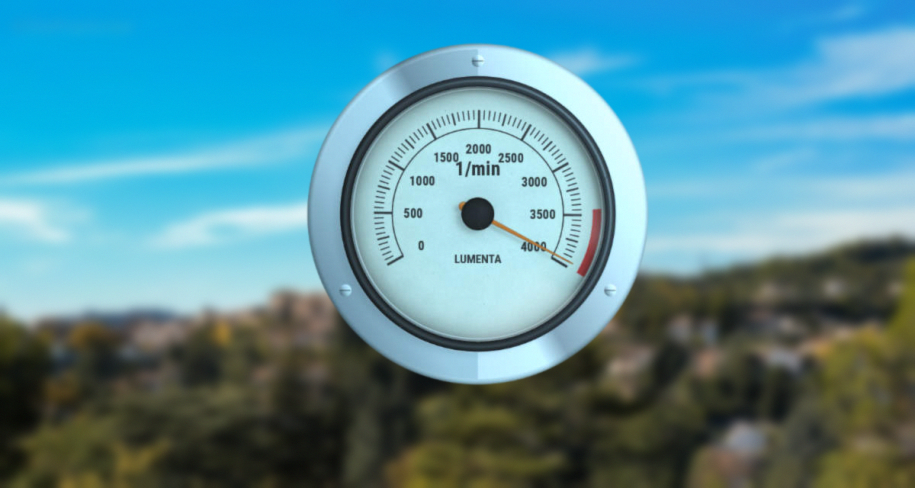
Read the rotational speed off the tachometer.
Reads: 3950 rpm
